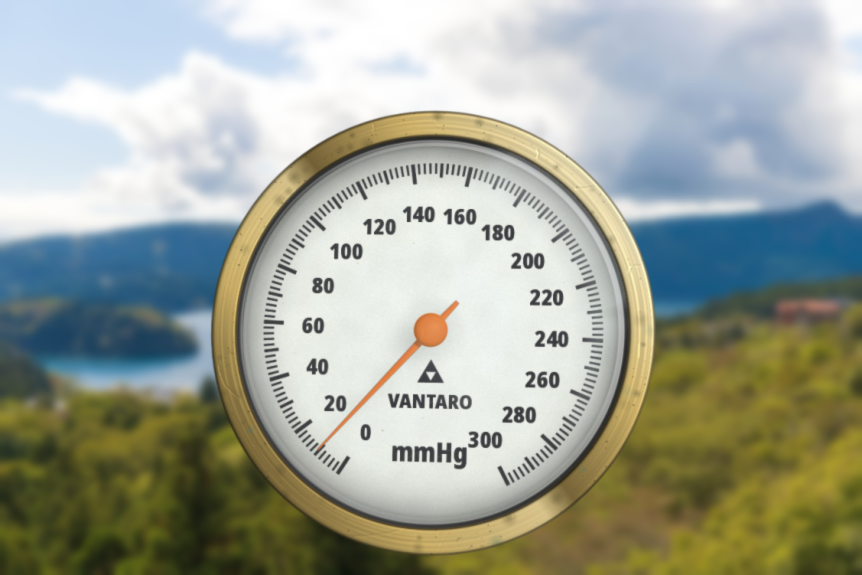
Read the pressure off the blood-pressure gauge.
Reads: 10 mmHg
